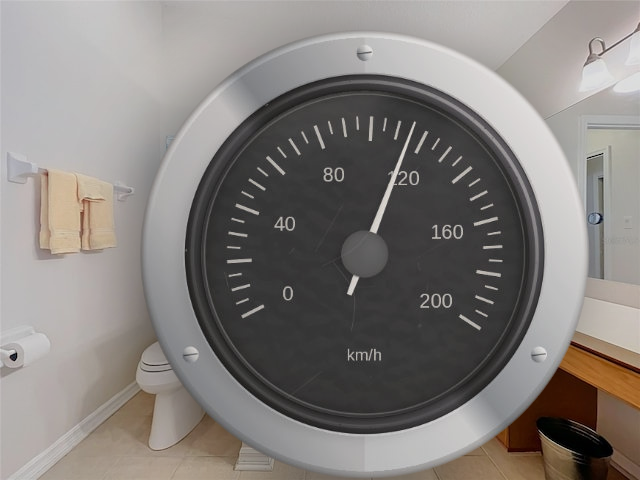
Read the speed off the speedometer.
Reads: 115 km/h
